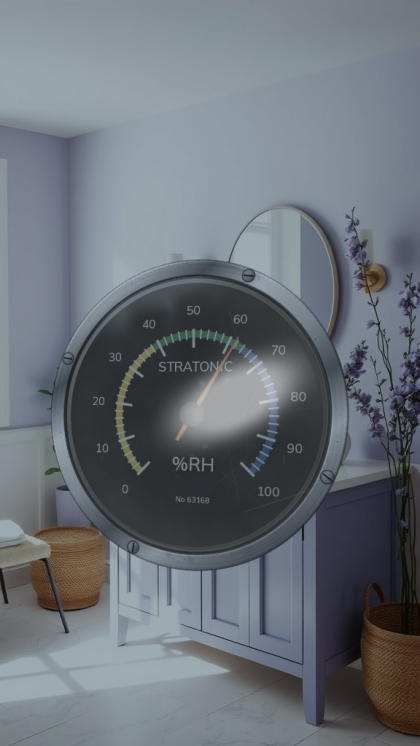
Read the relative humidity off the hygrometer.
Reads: 62 %
